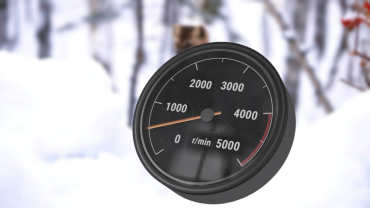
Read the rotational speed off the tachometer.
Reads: 500 rpm
